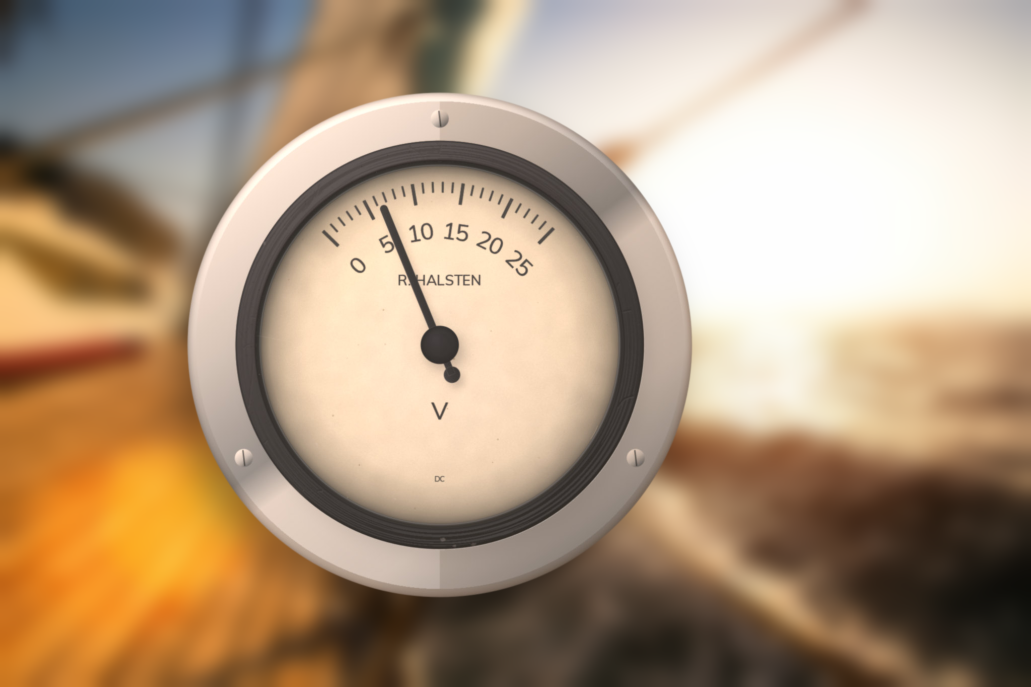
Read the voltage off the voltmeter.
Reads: 6.5 V
